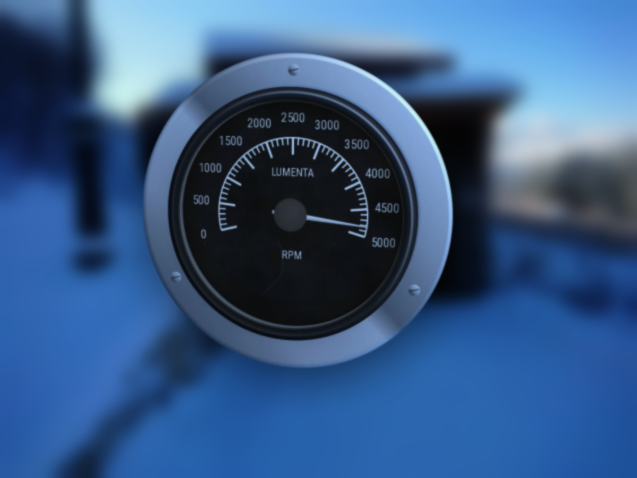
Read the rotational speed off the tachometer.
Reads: 4800 rpm
